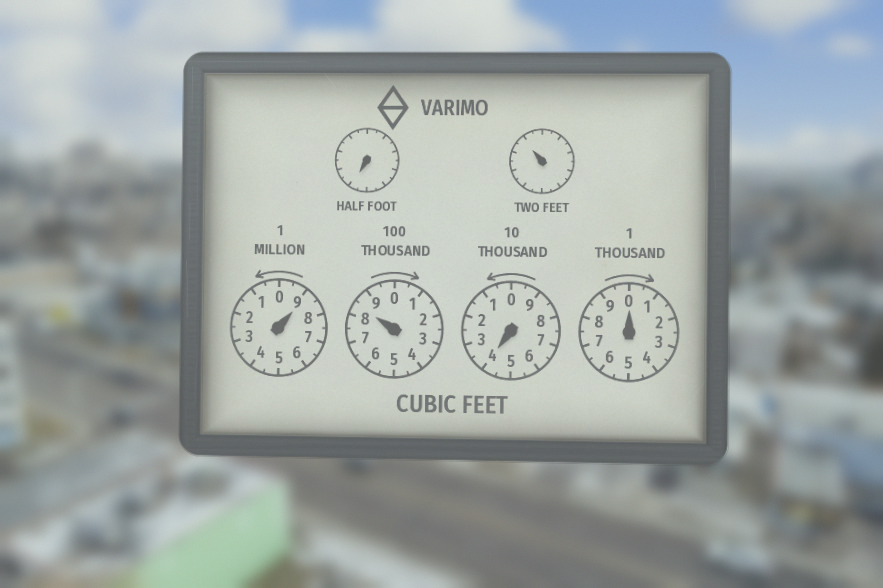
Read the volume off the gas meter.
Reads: 884000 ft³
